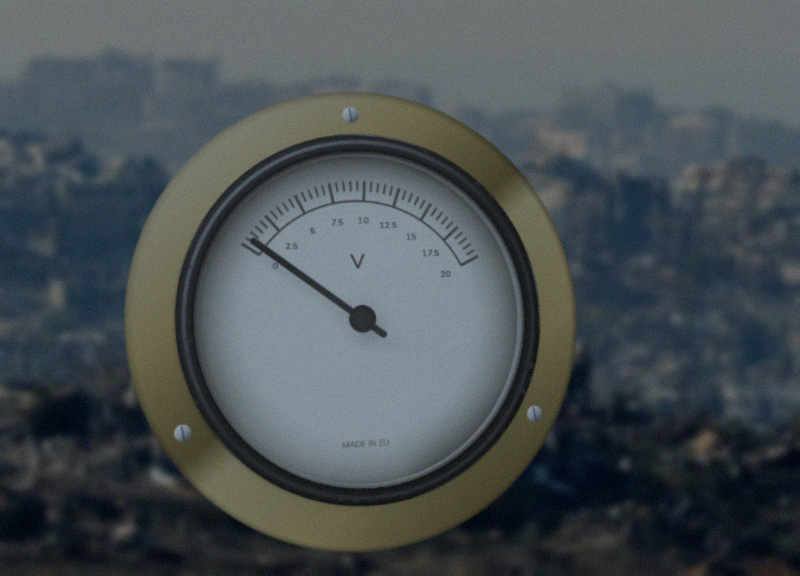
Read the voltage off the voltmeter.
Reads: 0.5 V
